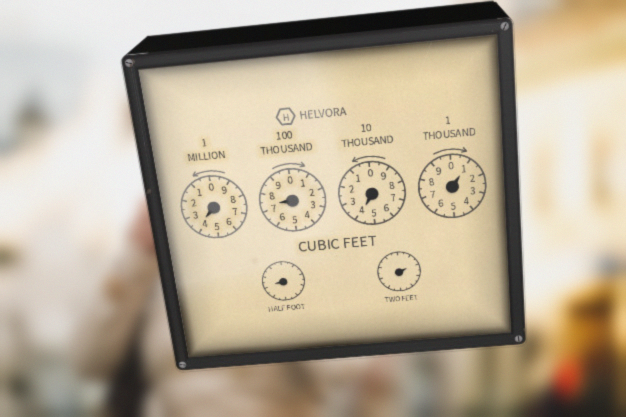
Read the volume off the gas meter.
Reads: 374100 ft³
